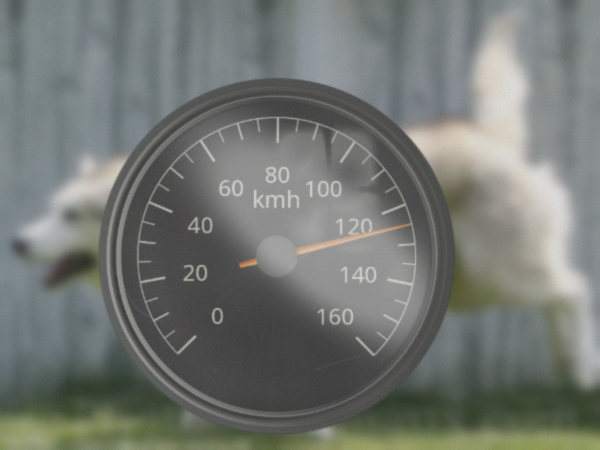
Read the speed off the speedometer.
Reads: 125 km/h
